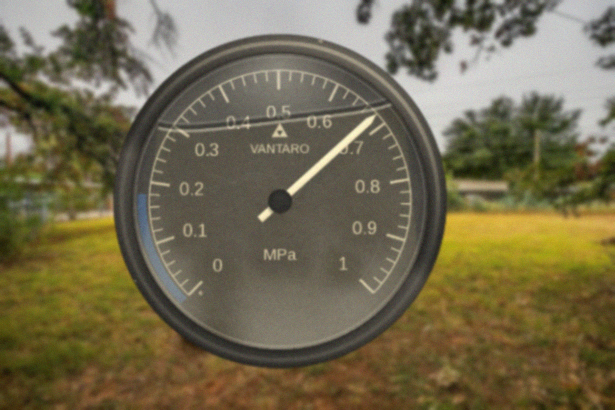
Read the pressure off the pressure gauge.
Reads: 0.68 MPa
